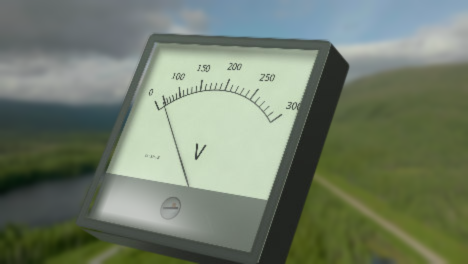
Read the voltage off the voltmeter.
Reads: 50 V
